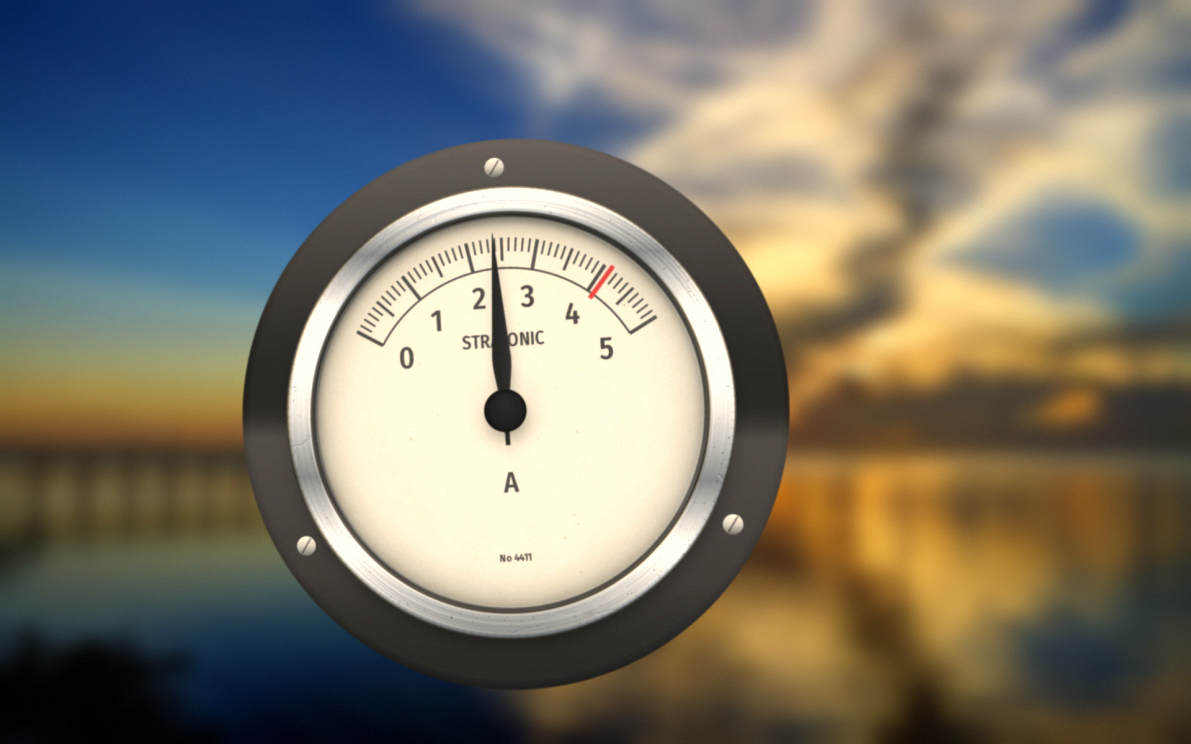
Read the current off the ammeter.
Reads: 2.4 A
